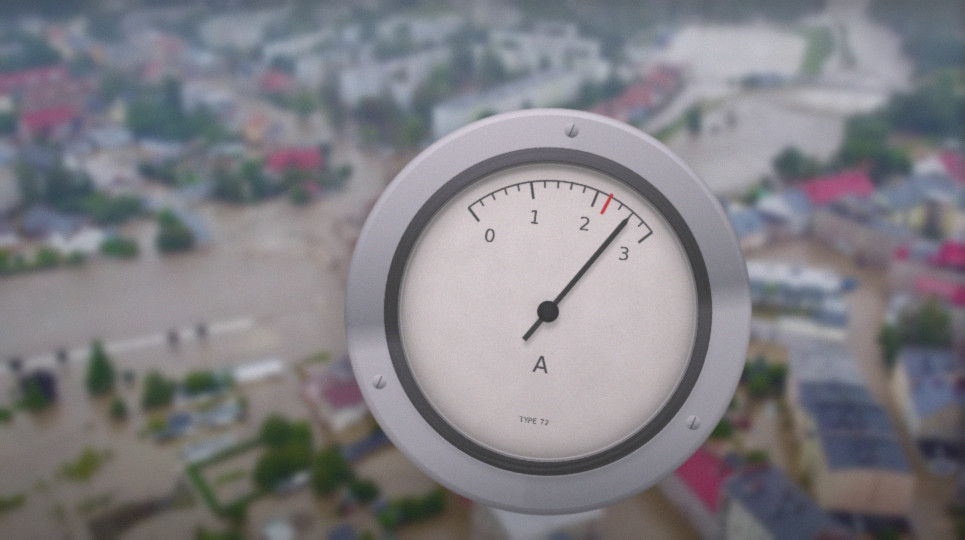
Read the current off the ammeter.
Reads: 2.6 A
